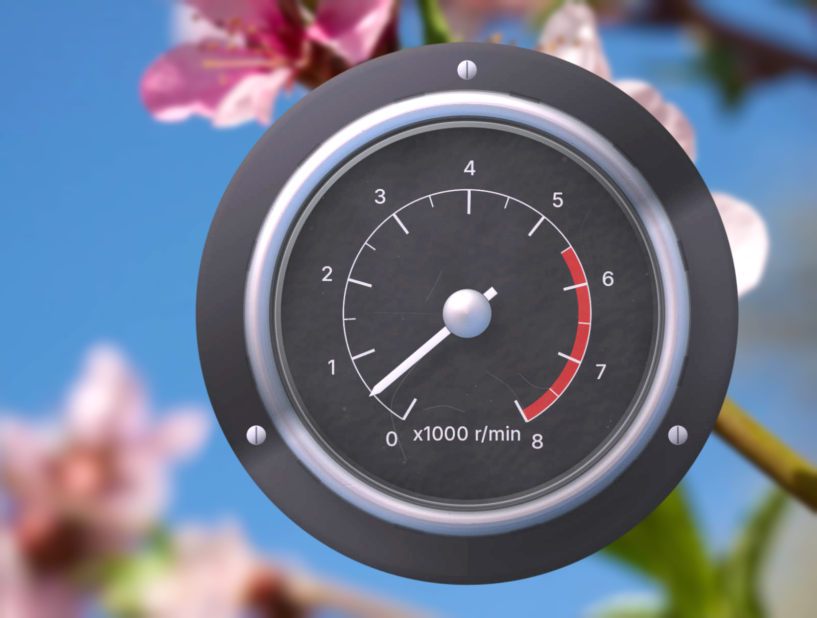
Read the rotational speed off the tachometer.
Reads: 500 rpm
